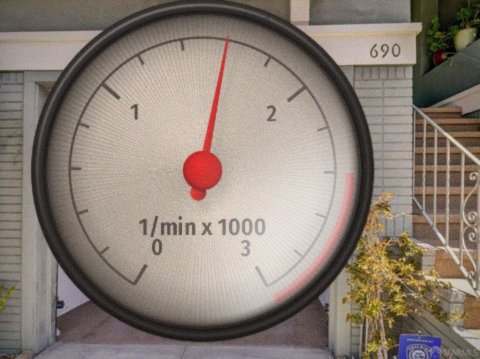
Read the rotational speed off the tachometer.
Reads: 1600 rpm
